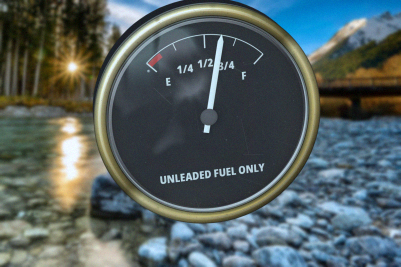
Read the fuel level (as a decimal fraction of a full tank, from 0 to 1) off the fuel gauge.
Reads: 0.625
